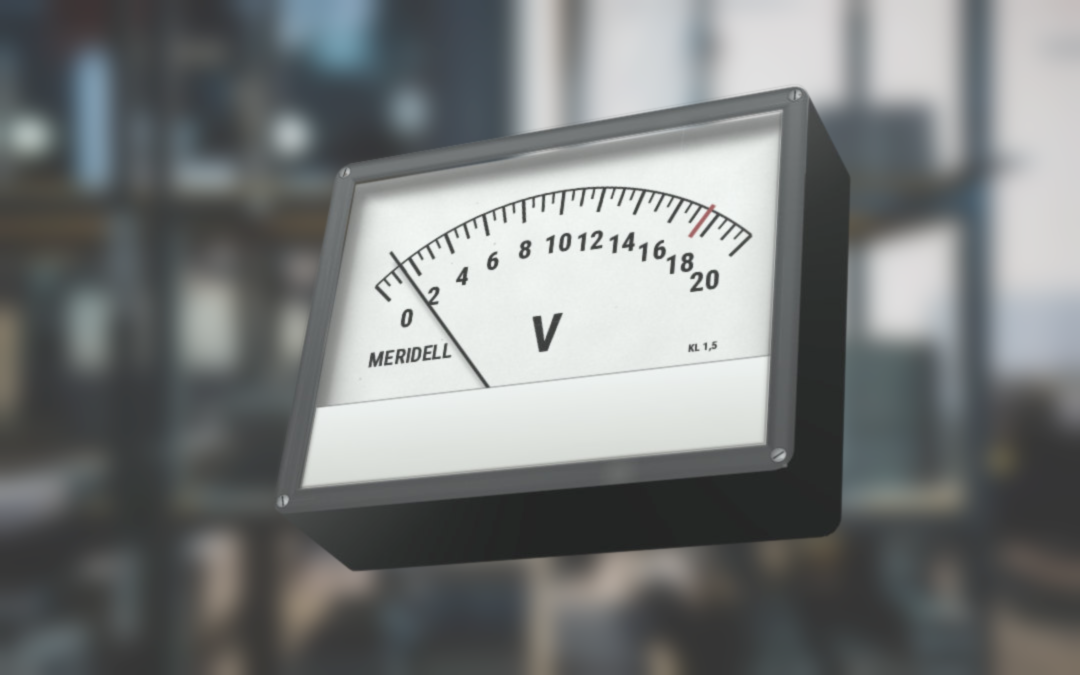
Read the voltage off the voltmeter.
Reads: 1.5 V
